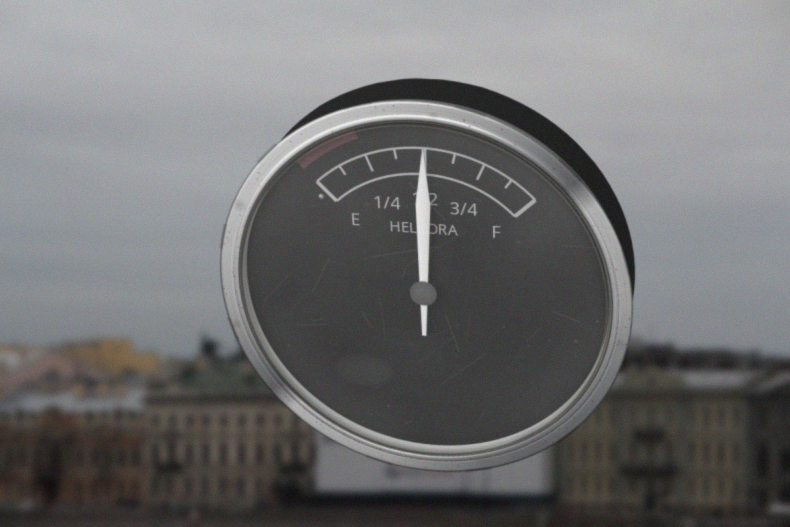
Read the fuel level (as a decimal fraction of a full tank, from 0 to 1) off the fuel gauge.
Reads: 0.5
